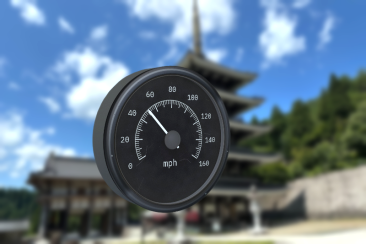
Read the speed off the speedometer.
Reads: 50 mph
